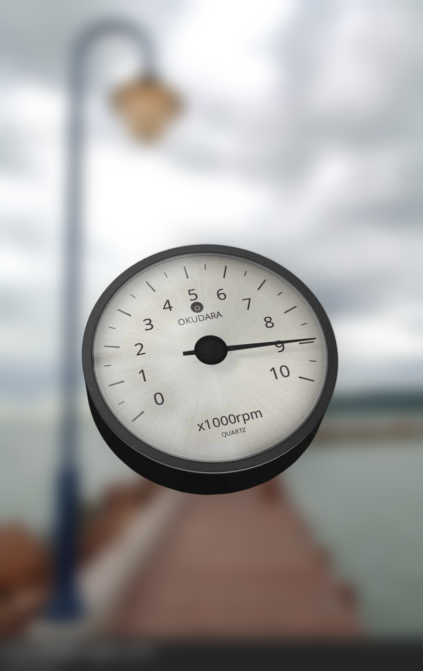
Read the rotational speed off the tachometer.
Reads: 9000 rpm
